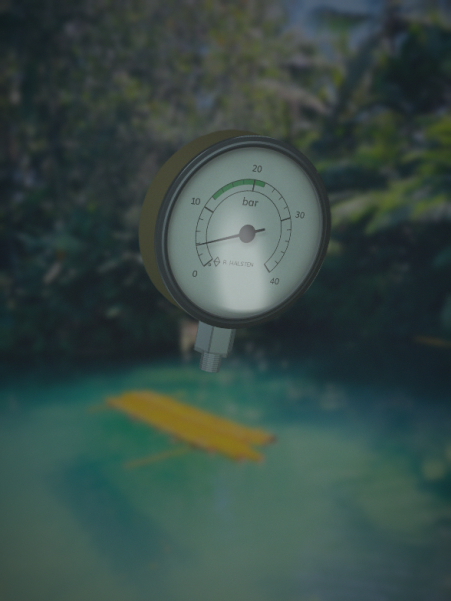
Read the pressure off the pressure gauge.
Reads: 4 bar
